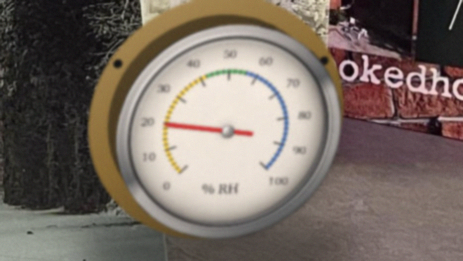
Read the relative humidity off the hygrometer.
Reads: 20 %
